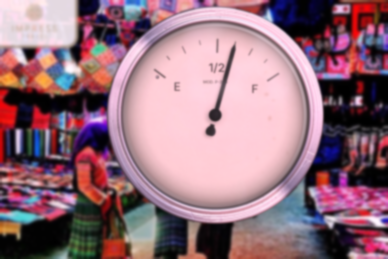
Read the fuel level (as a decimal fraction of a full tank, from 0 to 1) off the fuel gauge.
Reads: 0.625
